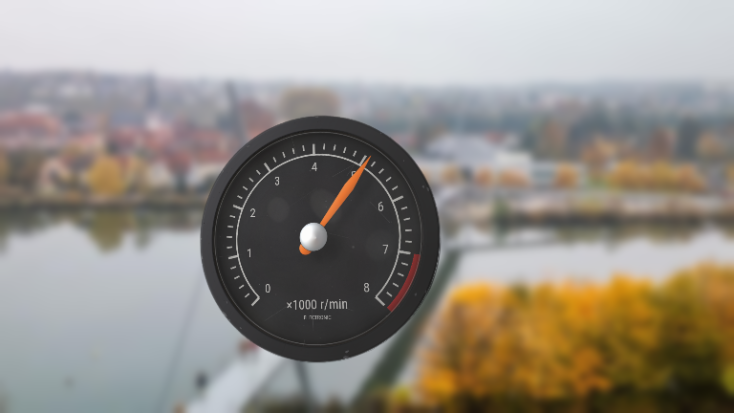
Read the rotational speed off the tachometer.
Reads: 5100 rpm
